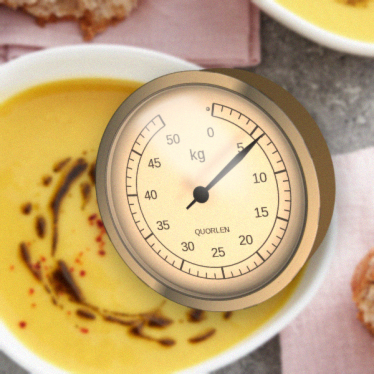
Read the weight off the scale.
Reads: 6 kg
